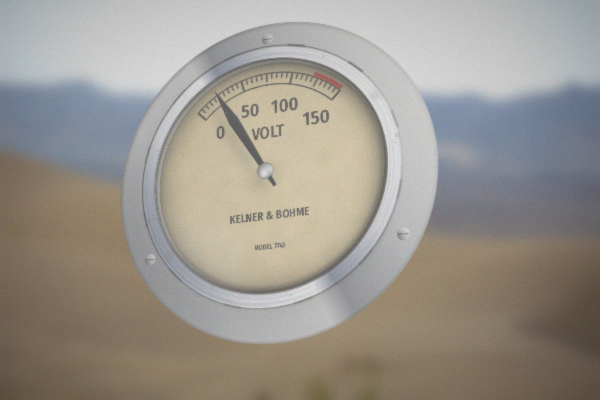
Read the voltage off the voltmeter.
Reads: 25 V
